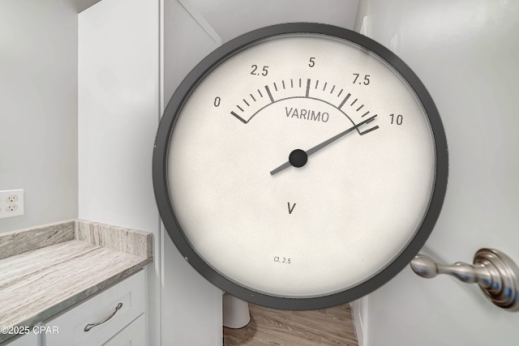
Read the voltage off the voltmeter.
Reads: 9.5 V
